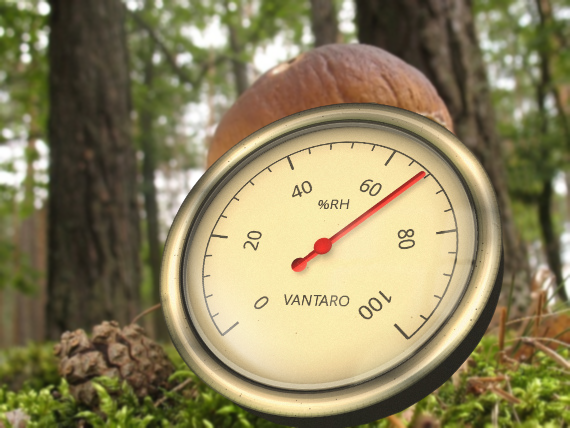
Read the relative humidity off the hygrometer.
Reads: 68 %
